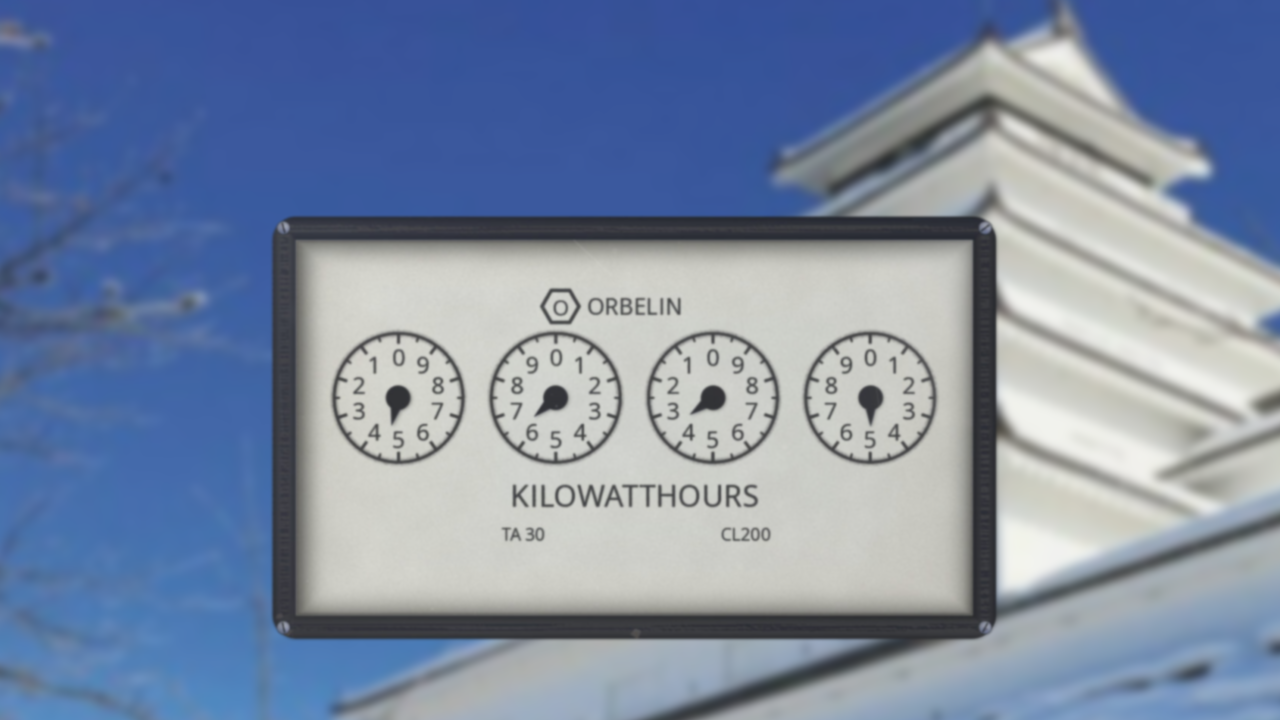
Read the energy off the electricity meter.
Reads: 4635 kWh
